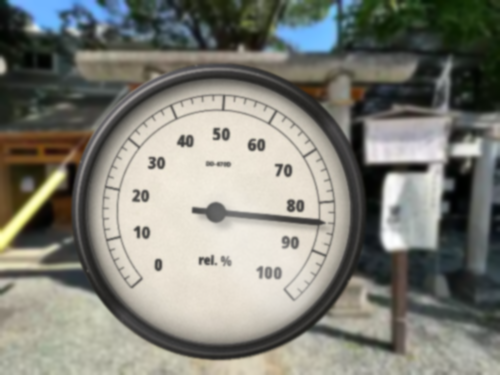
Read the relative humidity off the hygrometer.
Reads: 84 %
